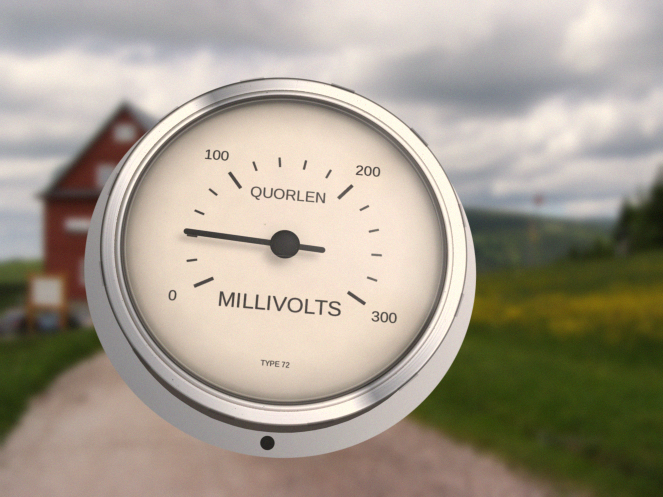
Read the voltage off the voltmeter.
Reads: 40 mV
